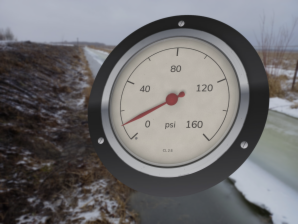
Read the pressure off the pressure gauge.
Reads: 10 psi
